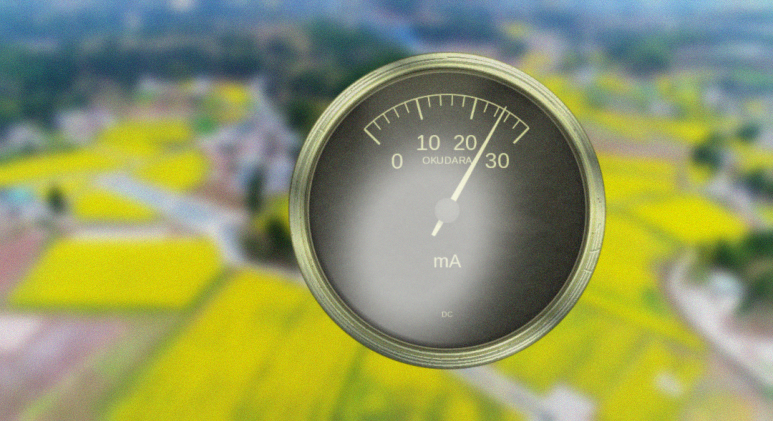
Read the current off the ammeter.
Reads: 25 mA
